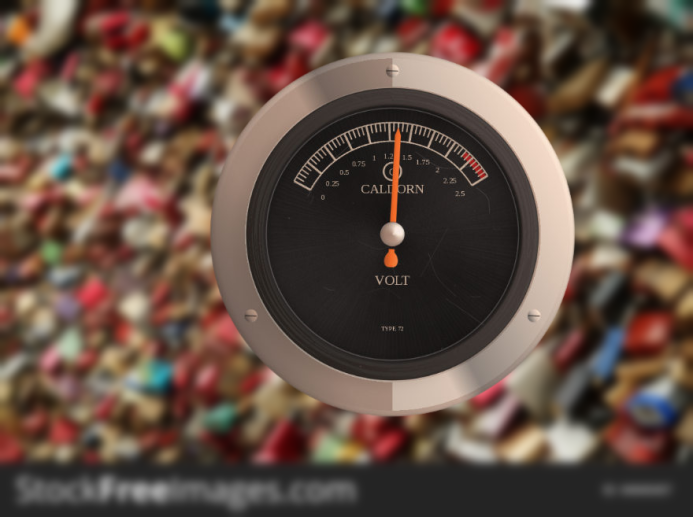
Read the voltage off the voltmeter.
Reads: 1.35 V
